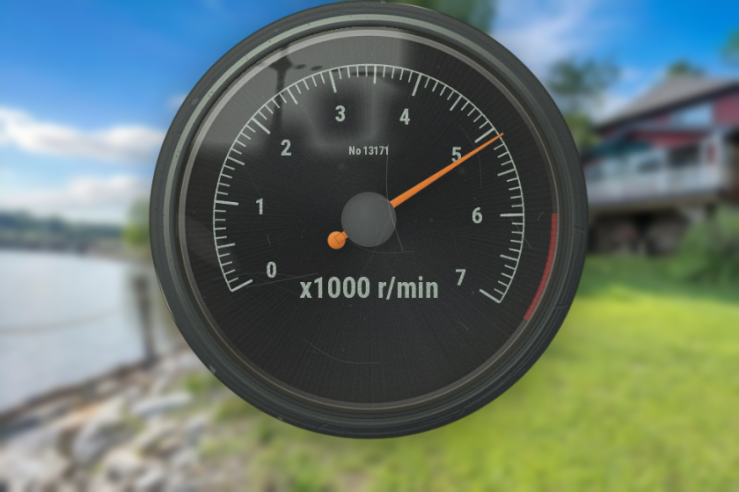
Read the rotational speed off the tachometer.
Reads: 5100 rpm
